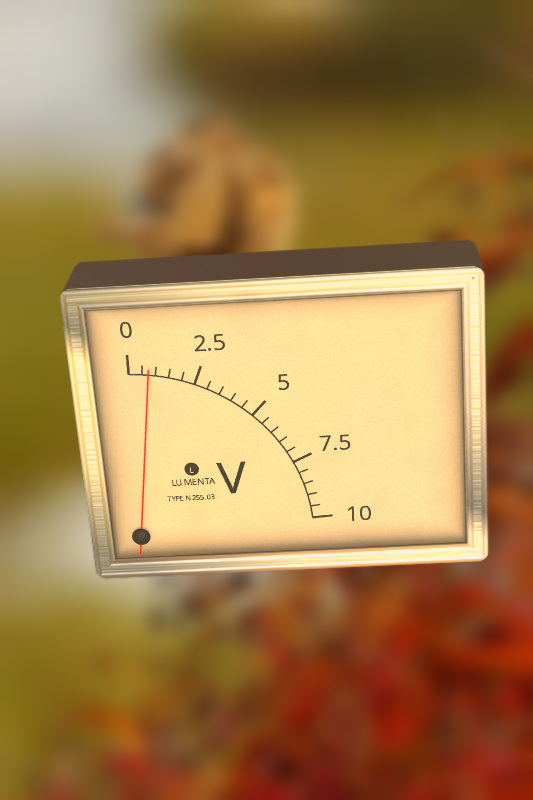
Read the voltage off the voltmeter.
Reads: 0.75 V
